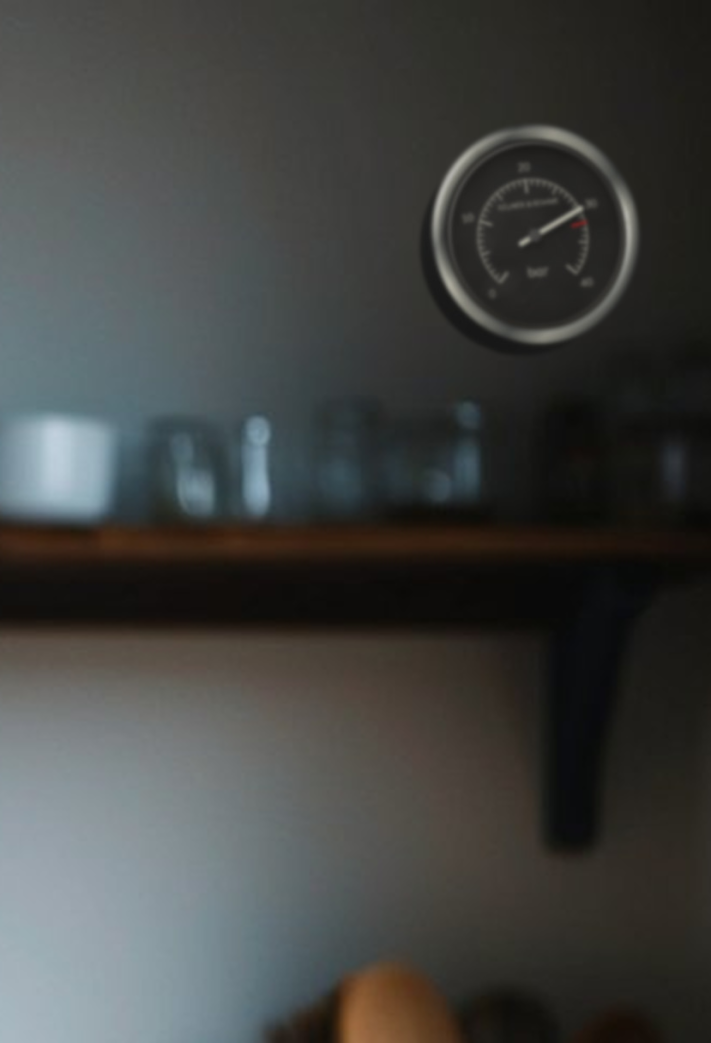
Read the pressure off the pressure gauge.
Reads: 30 bar
